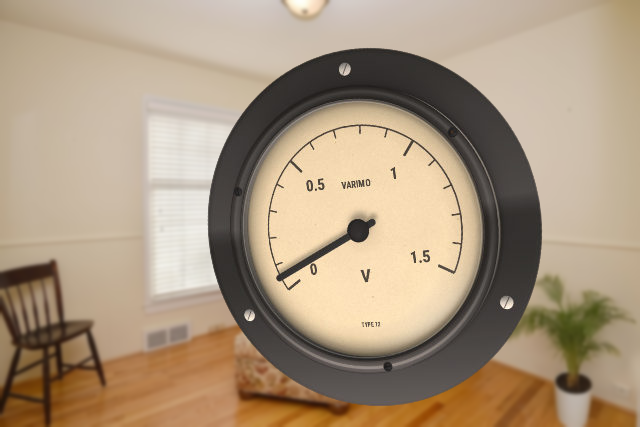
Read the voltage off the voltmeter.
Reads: 0.05 V
